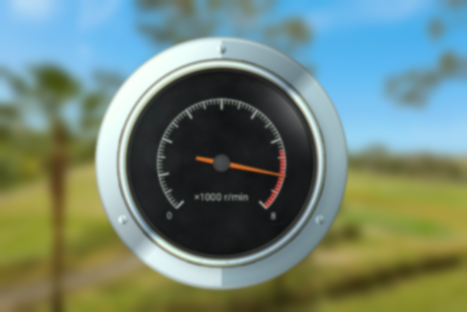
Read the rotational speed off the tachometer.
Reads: 7000 rpm
